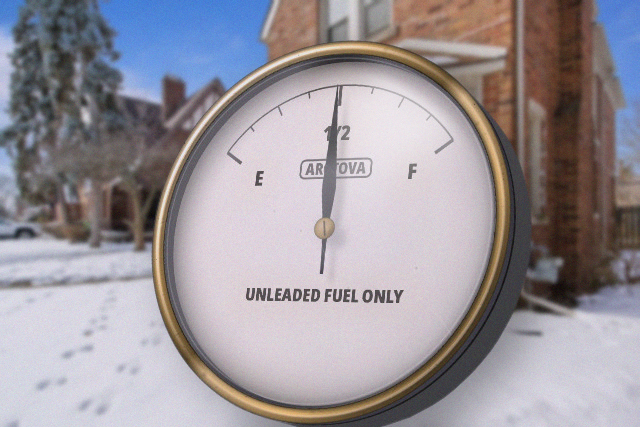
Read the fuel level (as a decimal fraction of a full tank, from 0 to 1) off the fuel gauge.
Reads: 0.5
